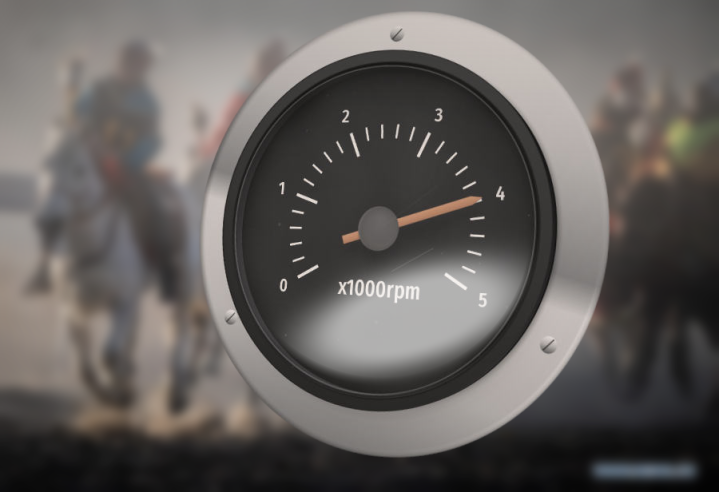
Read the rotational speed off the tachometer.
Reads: 4000 rpm
